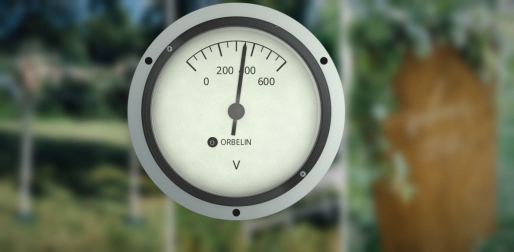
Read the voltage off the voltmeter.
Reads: 350 V
